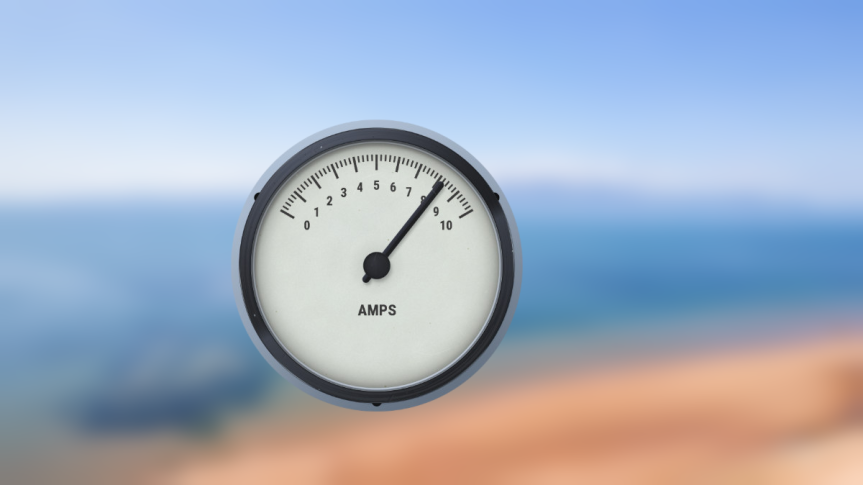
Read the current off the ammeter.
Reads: 8.2 A
